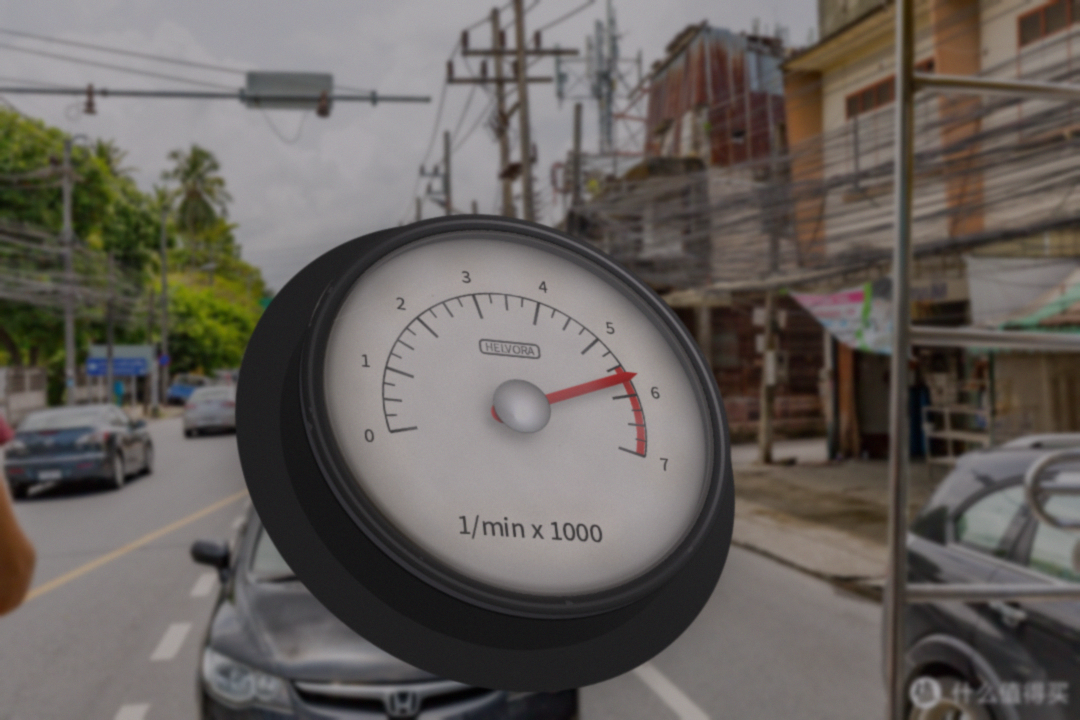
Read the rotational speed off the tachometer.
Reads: 5750 rpm
